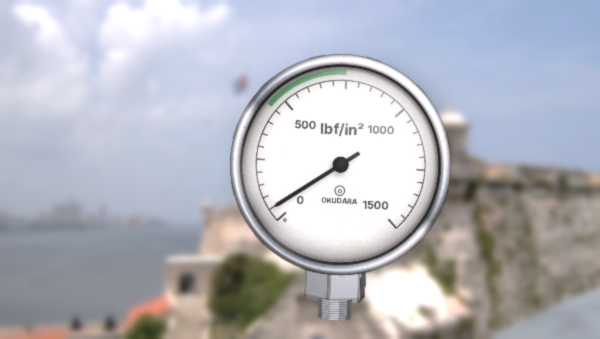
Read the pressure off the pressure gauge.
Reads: 50 psi
